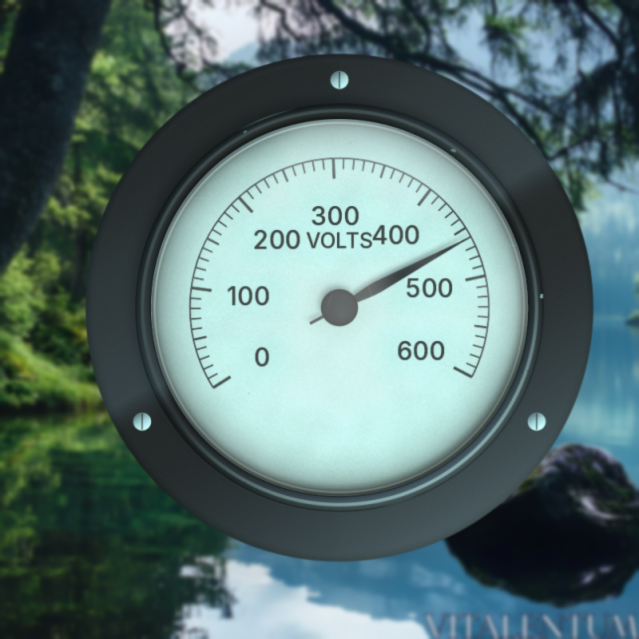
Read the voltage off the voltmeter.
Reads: 460 V
